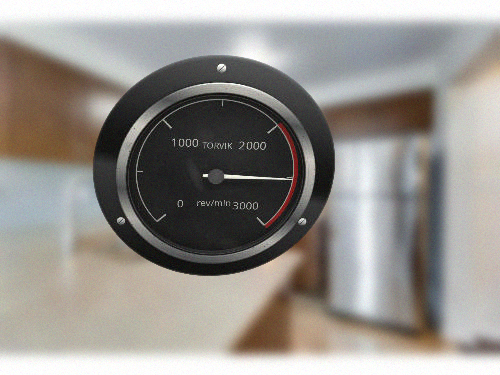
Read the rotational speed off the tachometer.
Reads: 2500 rpm
